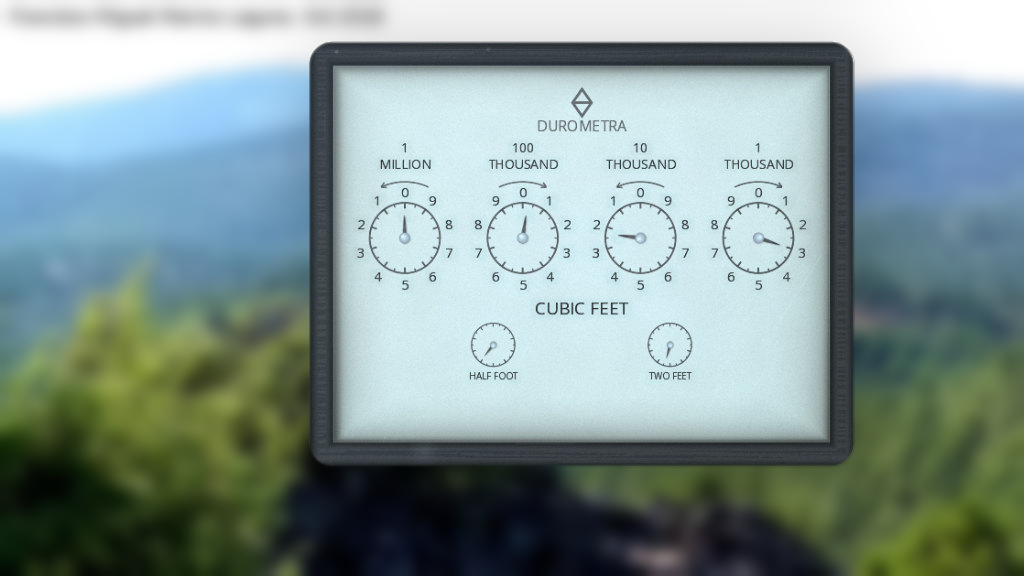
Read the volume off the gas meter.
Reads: 2300 ft³
